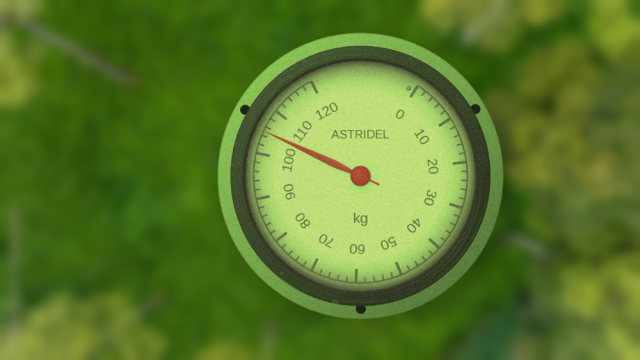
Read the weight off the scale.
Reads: 105 kg
